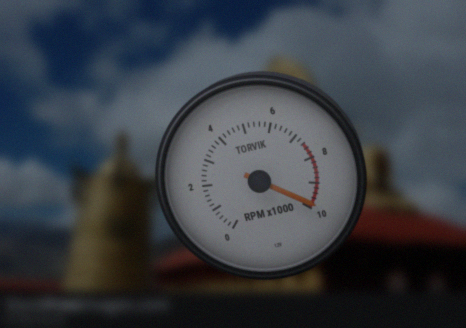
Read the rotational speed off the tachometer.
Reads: 9800 rpm
